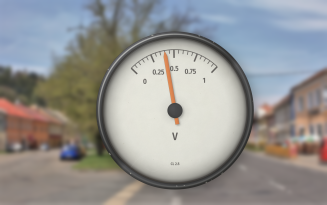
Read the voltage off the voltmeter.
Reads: 0.4 V
